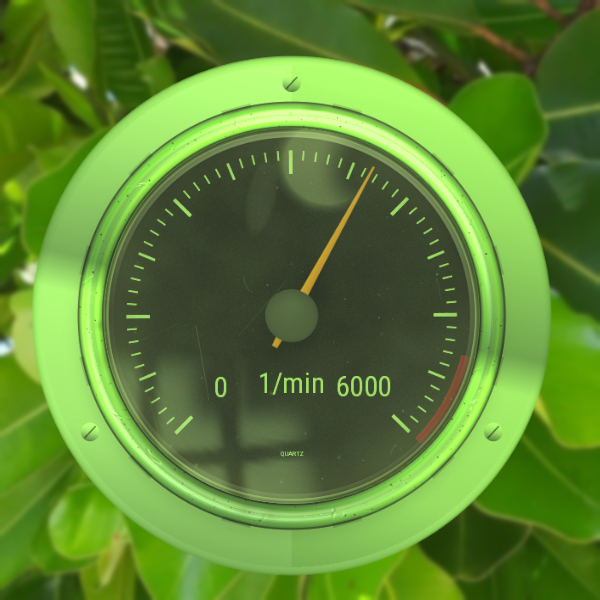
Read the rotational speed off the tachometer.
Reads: 3650 rpm
